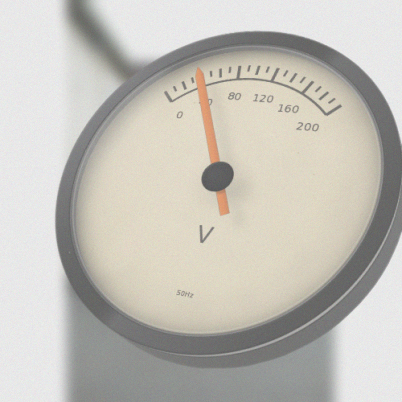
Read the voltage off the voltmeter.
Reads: 40 V
